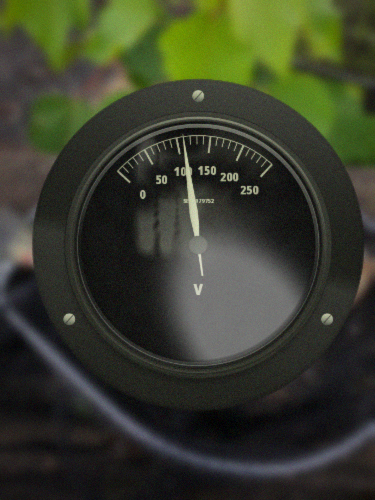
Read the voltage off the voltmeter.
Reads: 110 V
